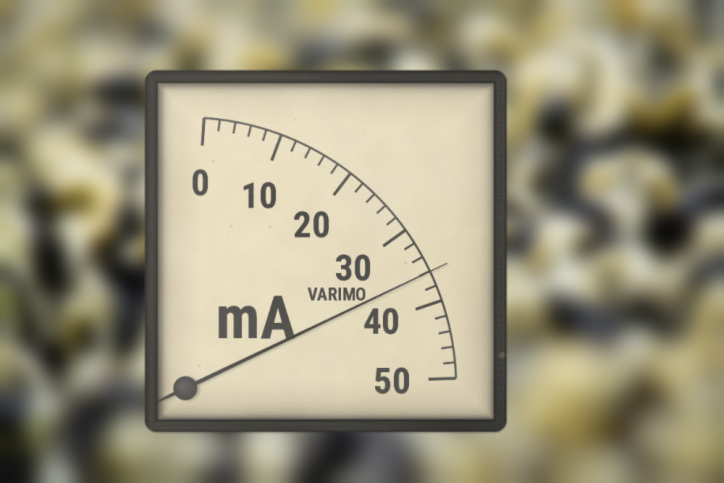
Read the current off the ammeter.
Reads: 36 mA
